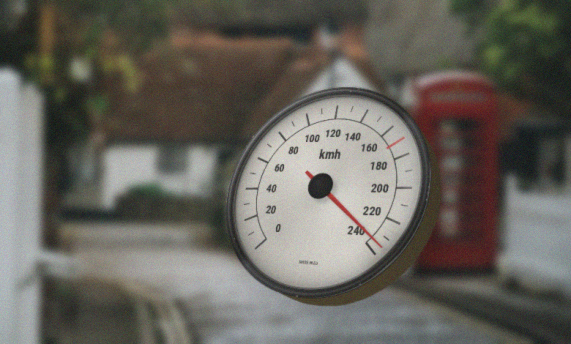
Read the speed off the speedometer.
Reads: 235 km/h
